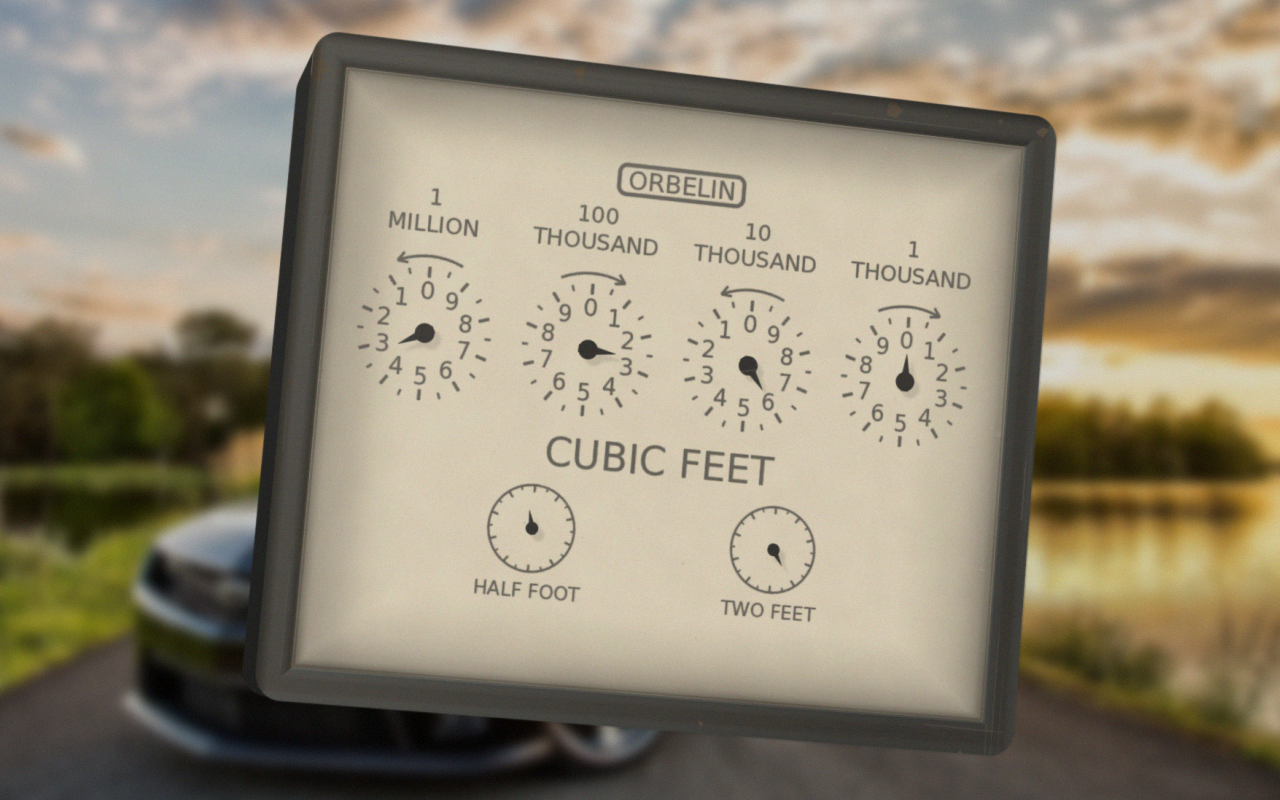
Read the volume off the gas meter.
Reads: 326000 ft³
